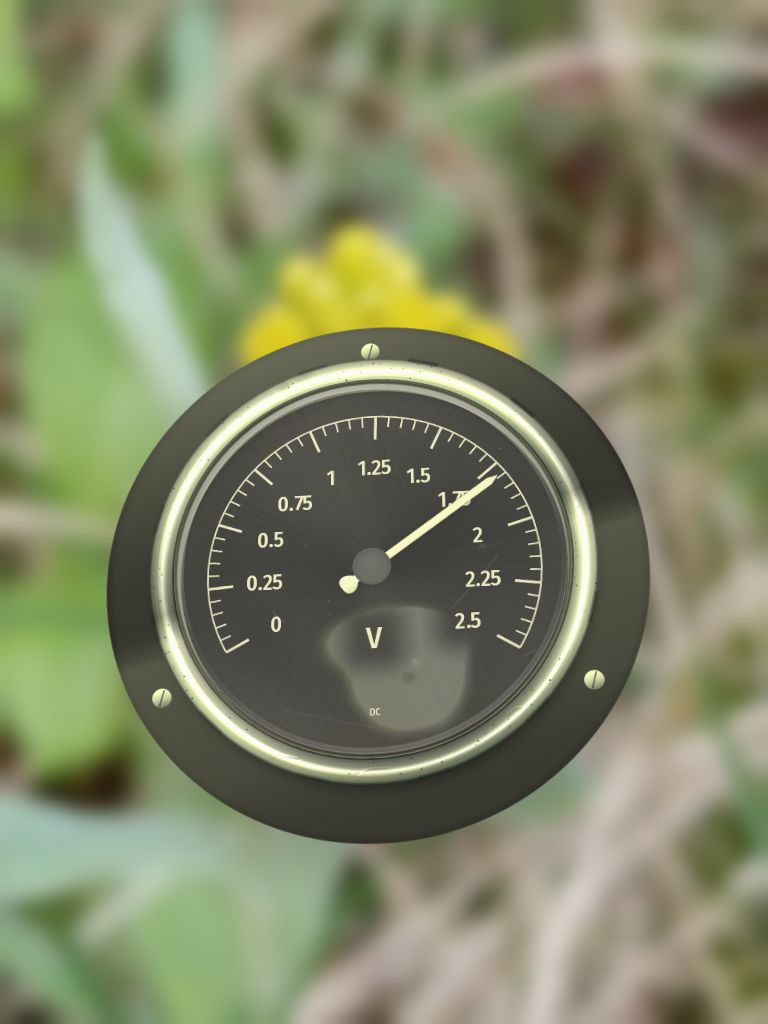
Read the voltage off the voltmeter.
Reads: 1.8 V
